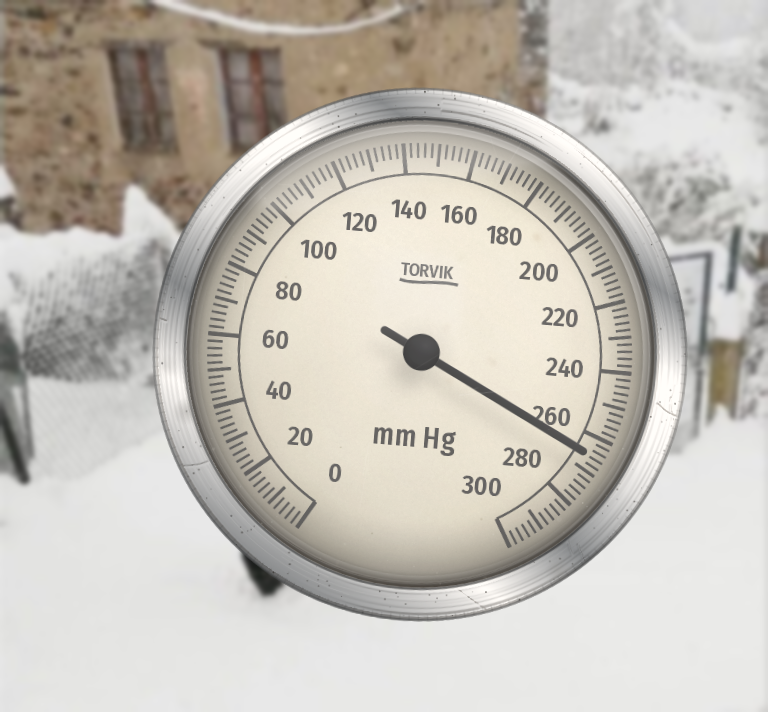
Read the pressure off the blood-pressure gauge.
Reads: 266 mmHg
